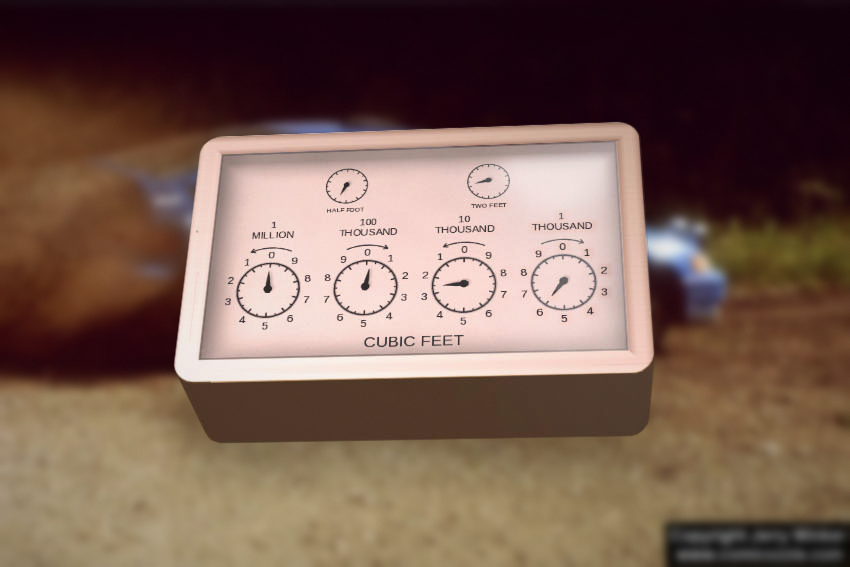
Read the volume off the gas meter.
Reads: 2600 ft³
